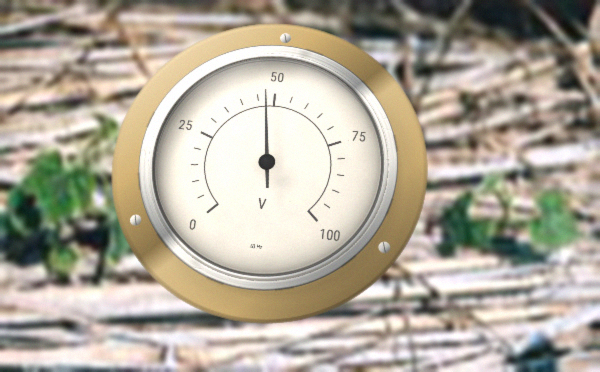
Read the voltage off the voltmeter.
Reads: 47.5 V
